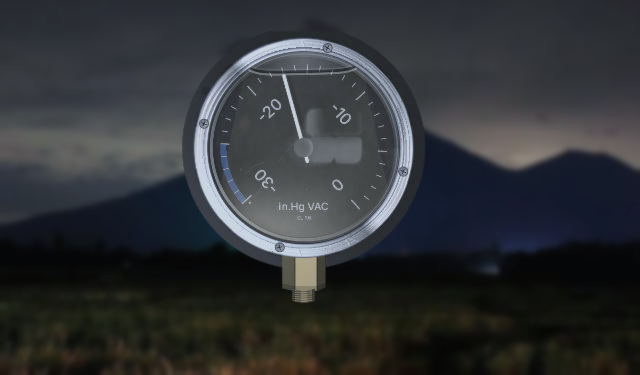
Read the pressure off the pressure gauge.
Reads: -17 inHg
